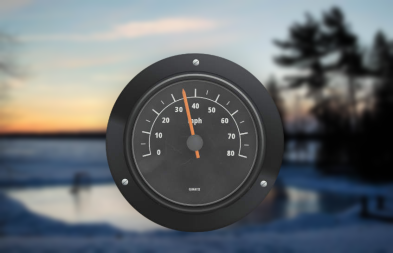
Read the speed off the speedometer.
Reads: 35 mph
